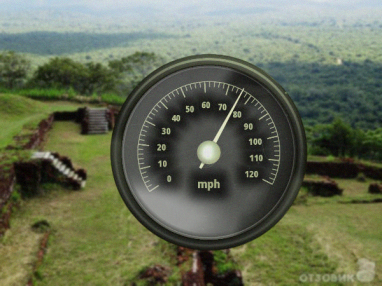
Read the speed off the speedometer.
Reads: 76 mph
